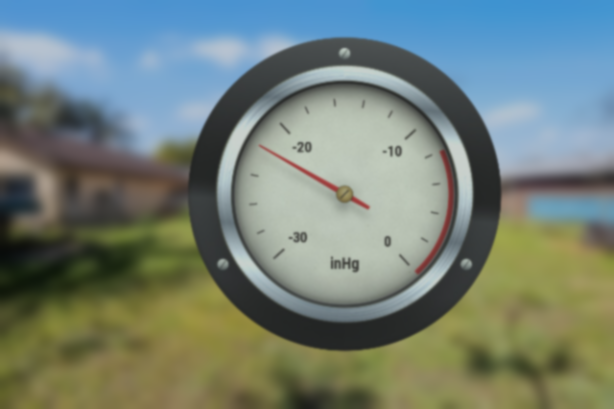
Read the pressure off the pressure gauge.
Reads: -22 inHg
